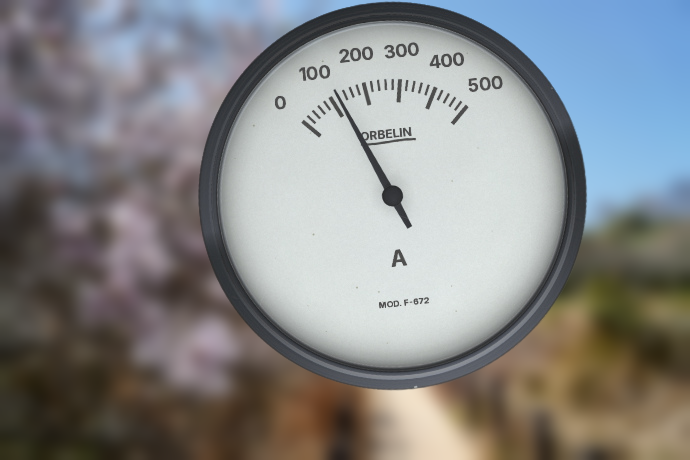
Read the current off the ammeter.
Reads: 120 A
